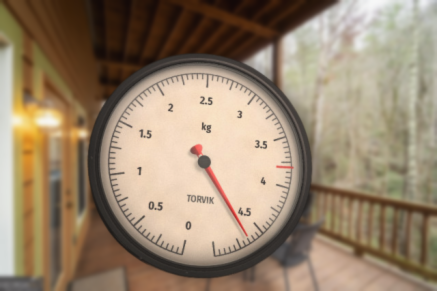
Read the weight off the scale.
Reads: 4.65 kg
